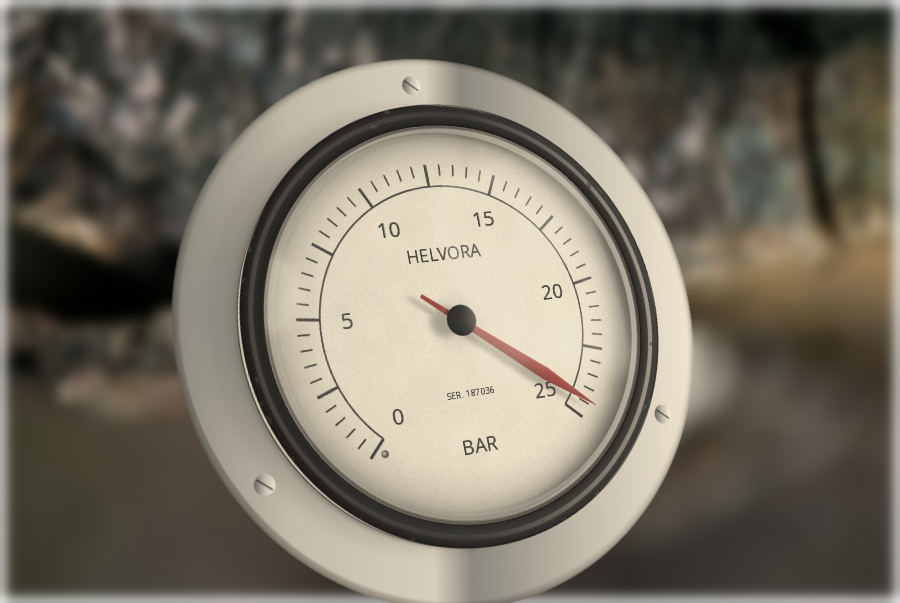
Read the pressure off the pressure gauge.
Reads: 24.5 bar
